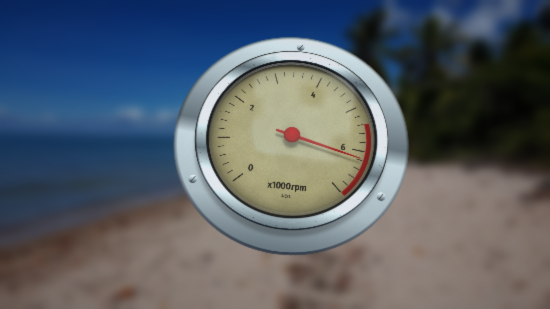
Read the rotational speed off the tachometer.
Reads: 6200 rpm
